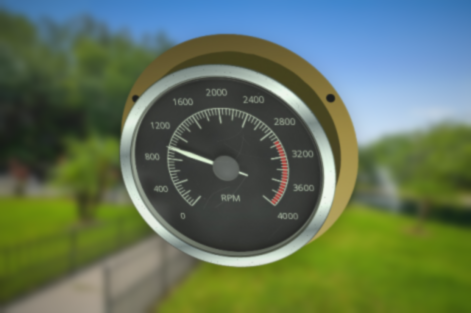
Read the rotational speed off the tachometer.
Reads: 1000 rpm
